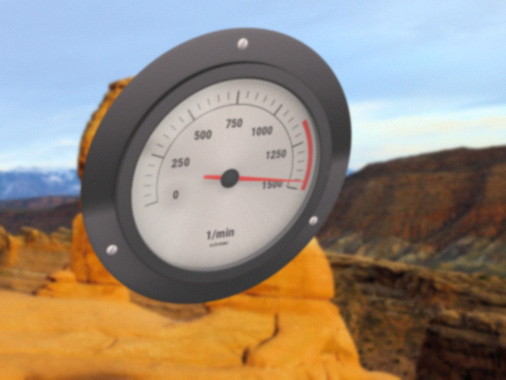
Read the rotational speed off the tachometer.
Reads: 1450 rpm
